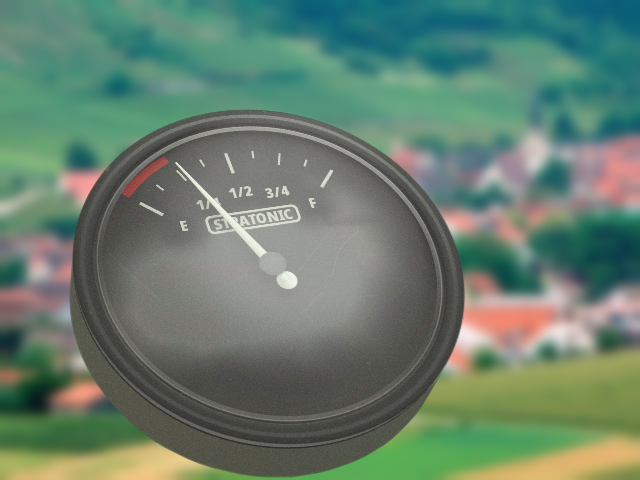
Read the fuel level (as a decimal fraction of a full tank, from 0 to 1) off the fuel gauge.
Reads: 0.25
